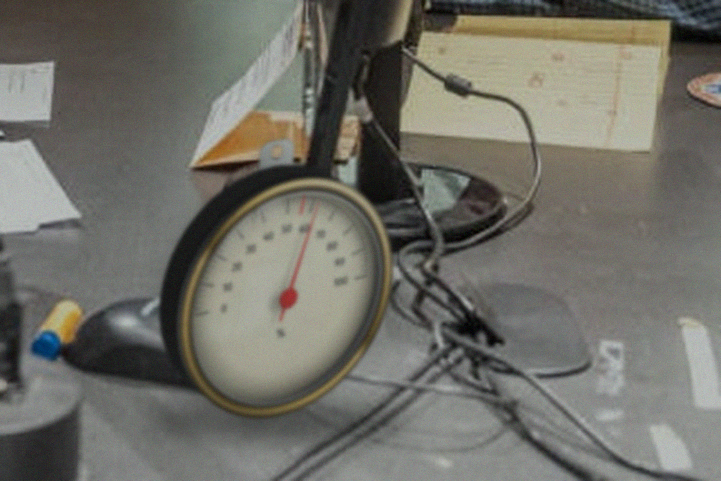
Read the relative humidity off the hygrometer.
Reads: 60 %
